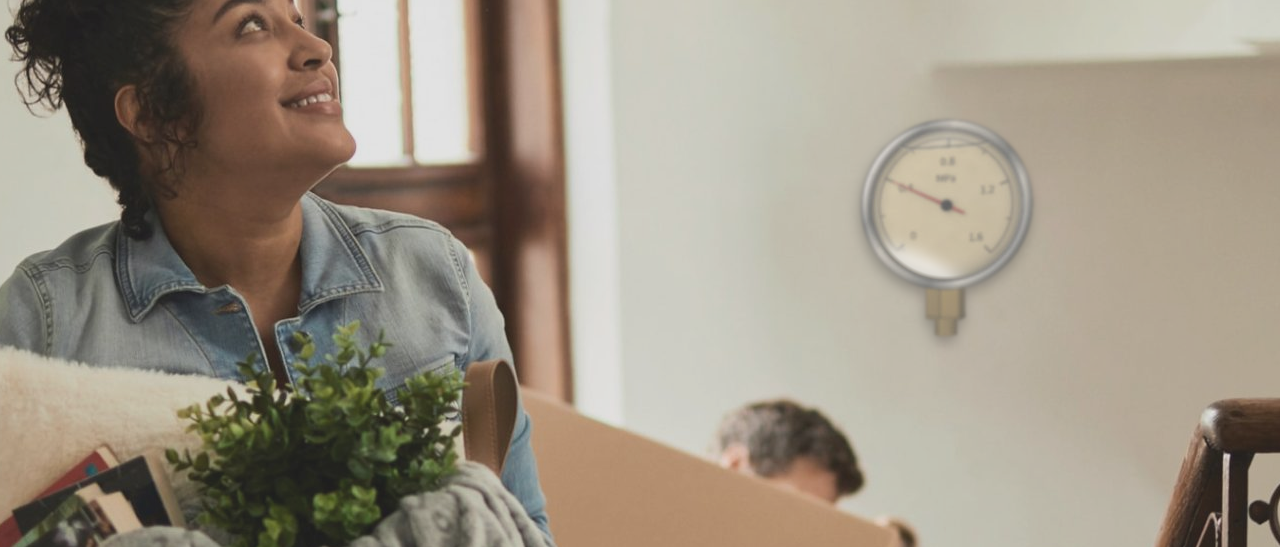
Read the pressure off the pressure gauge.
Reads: 0.4 MPa
